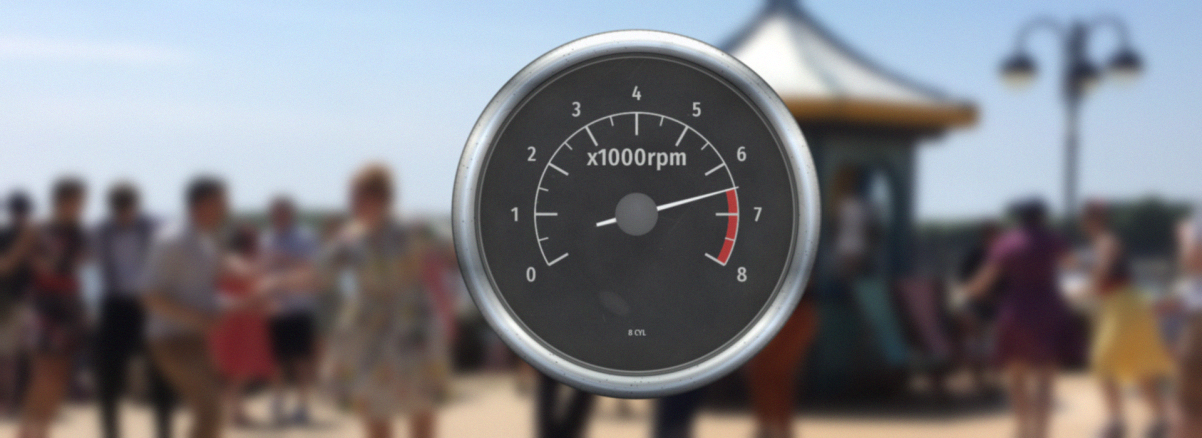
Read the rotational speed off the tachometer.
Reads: 6500 rpm
